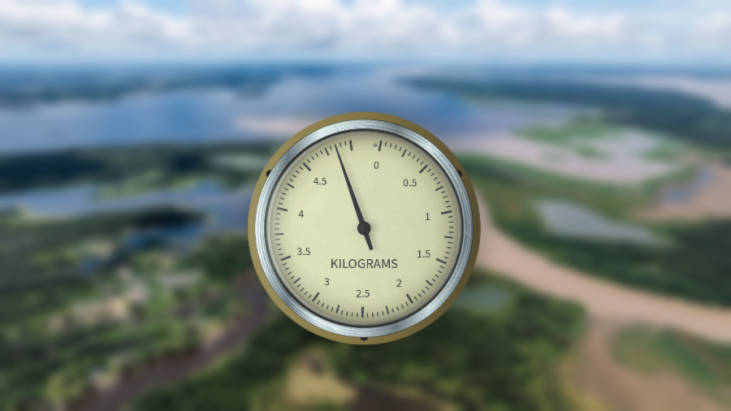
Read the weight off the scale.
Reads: 4.85 kg
